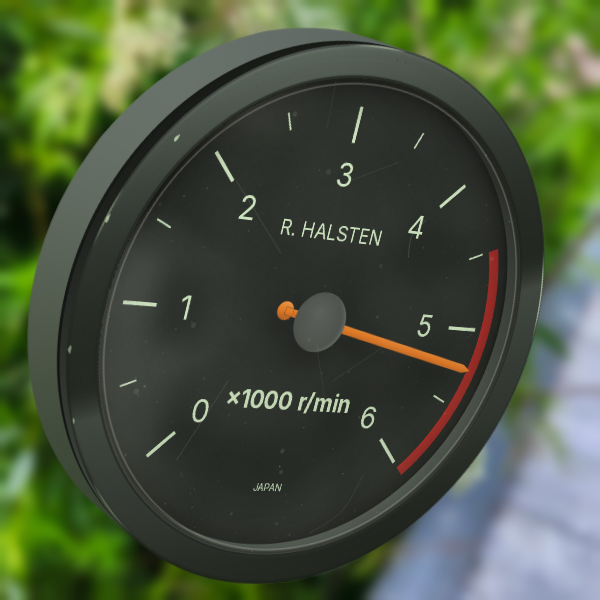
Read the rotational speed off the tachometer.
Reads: 5250 rpm
